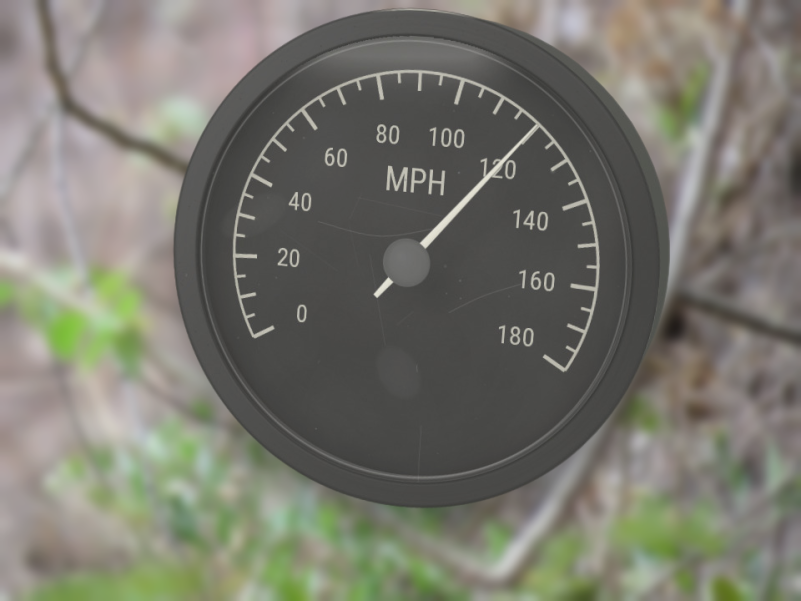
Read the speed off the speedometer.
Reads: 120 mph
